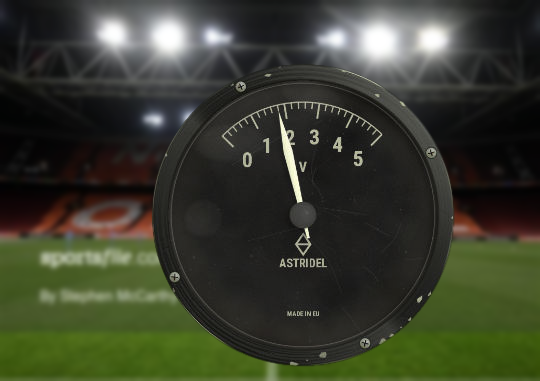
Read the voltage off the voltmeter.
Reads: 1.8 V
